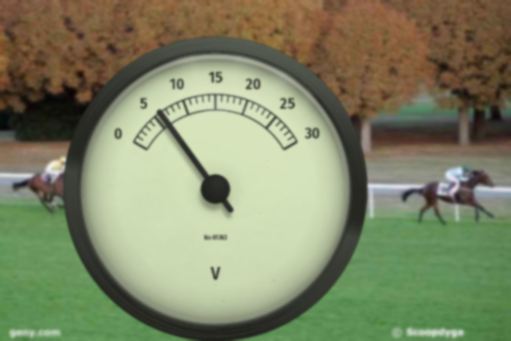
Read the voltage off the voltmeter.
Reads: 6 V
